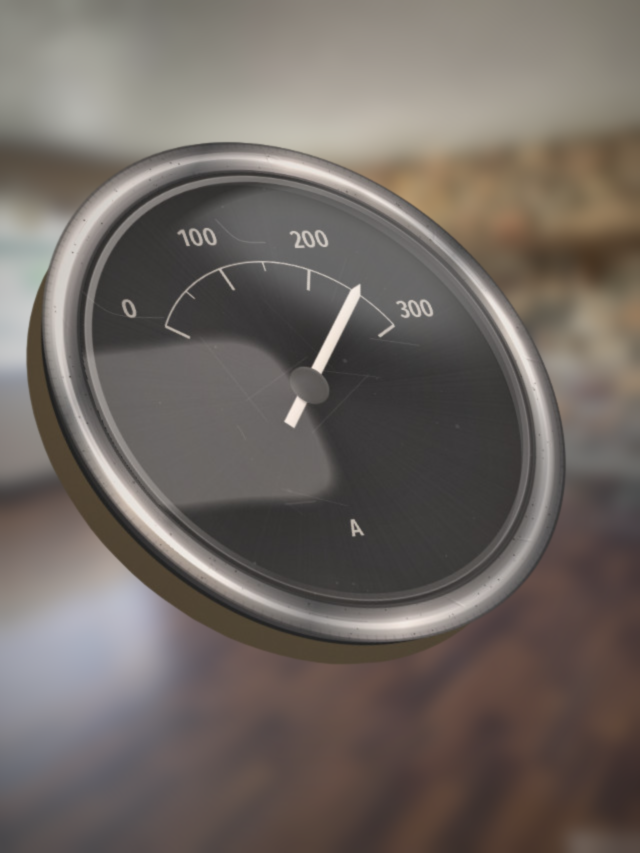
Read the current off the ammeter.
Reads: 250 A
